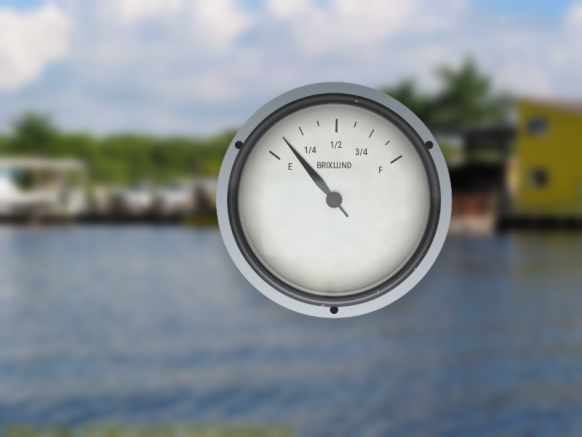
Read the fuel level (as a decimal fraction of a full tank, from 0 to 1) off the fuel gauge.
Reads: 0.125
